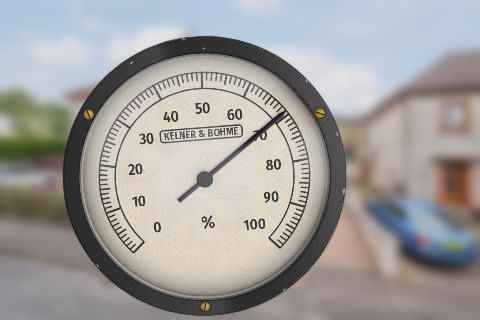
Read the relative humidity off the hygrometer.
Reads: 69 %
